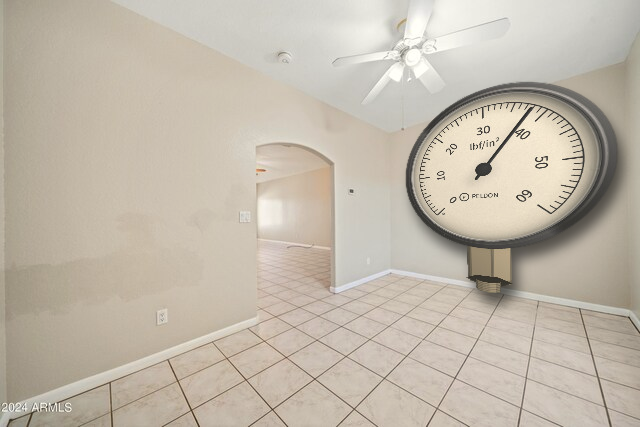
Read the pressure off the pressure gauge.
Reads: 38 psi
